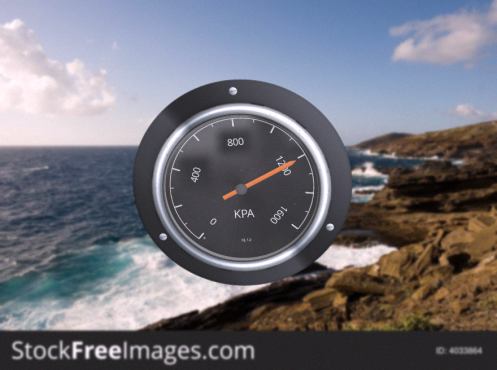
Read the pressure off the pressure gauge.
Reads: 1200 kPa
